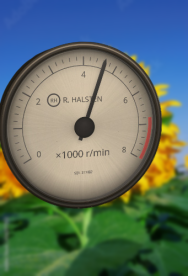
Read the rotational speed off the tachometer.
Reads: 4600 rpm
